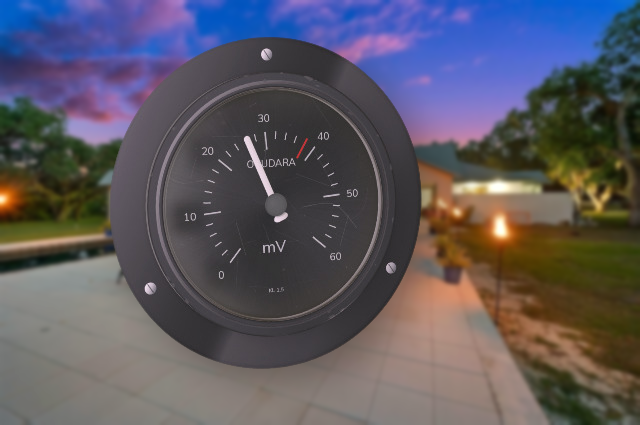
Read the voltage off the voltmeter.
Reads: 26 mV
